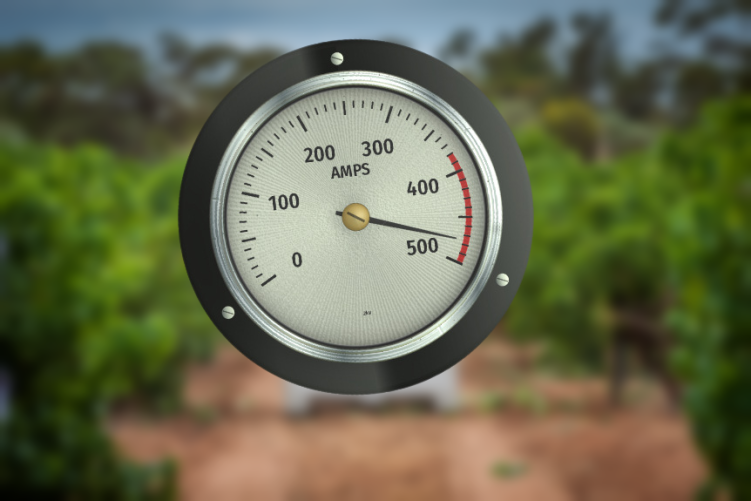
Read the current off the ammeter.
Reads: 475 A
